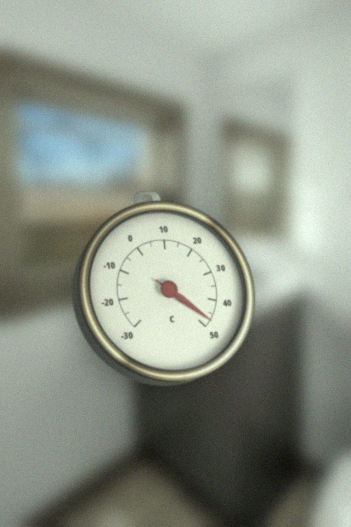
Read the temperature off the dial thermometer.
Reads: 47.5 °C
